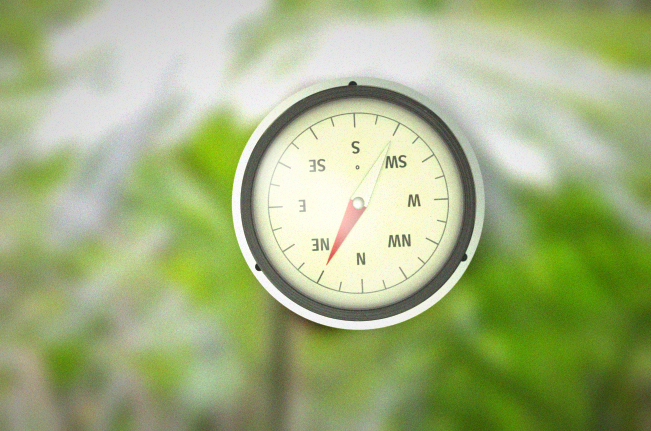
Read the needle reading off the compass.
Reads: 30 °
